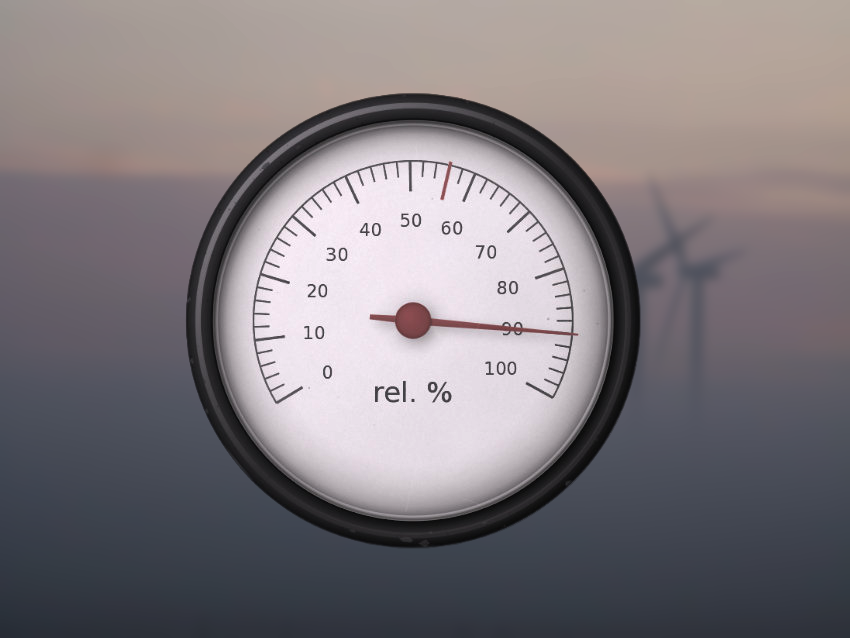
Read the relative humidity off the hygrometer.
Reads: 90 %
